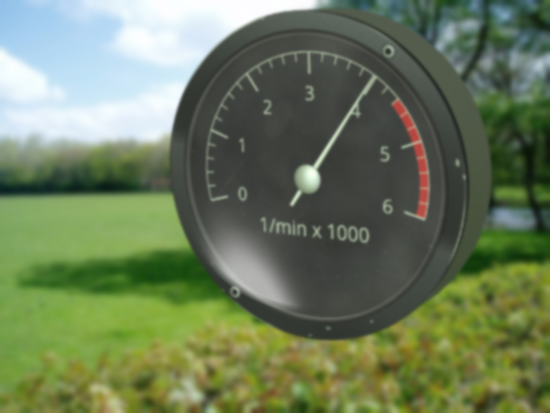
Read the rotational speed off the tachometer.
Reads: 4000 rpm
